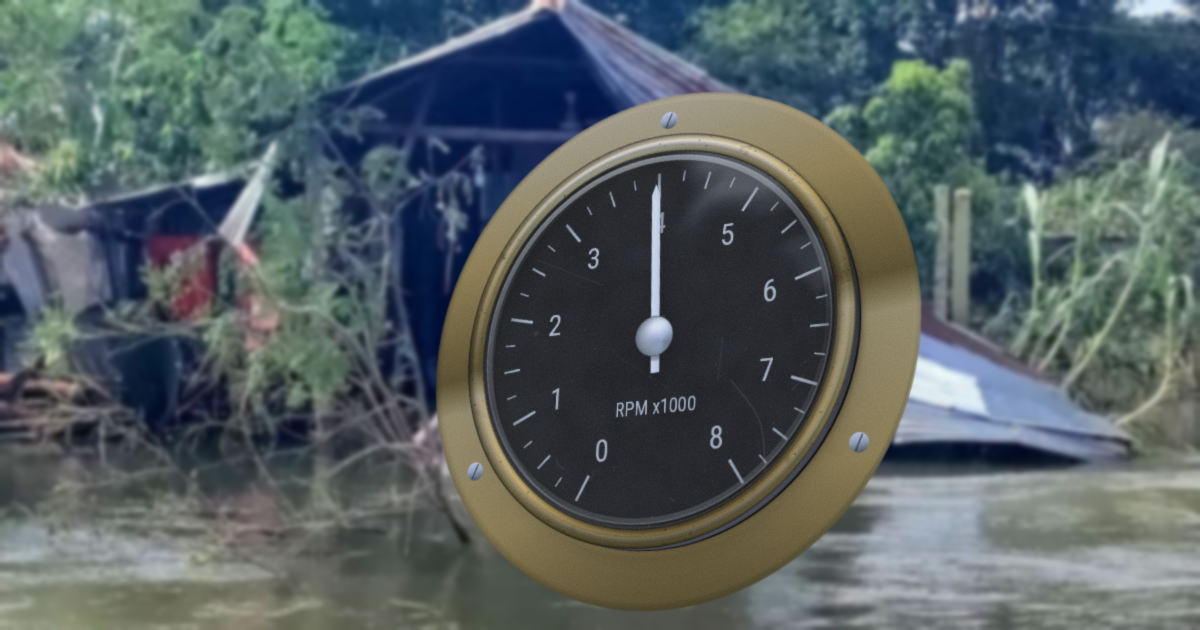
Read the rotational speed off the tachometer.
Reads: 4000 rpm
